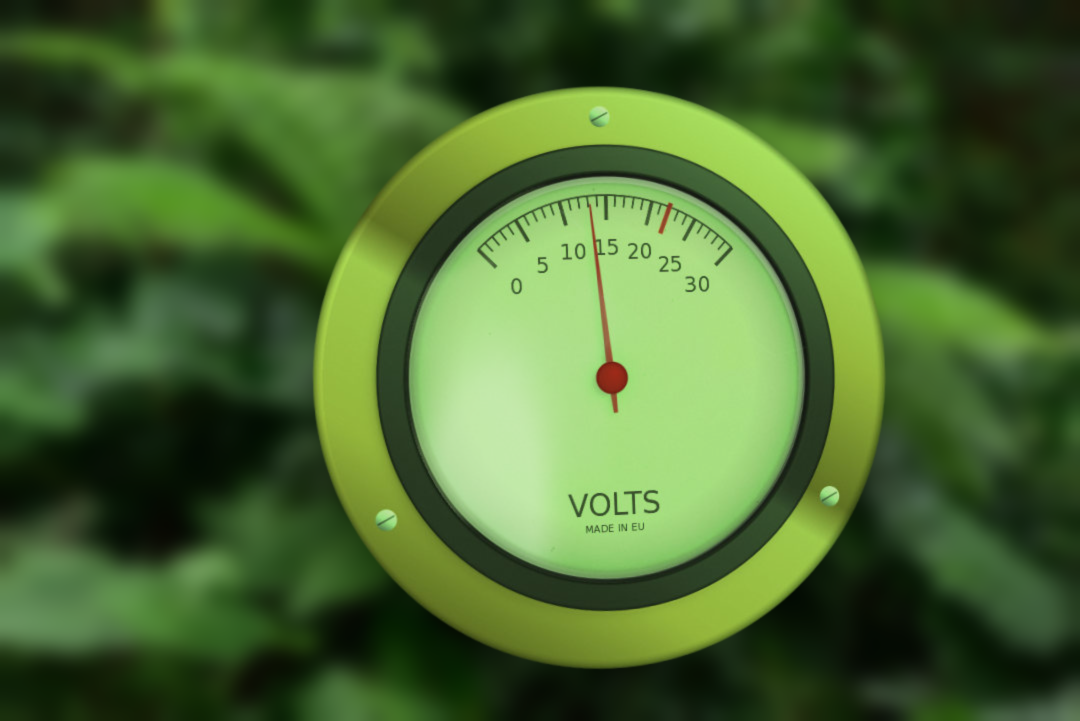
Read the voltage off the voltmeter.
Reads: 13 V
